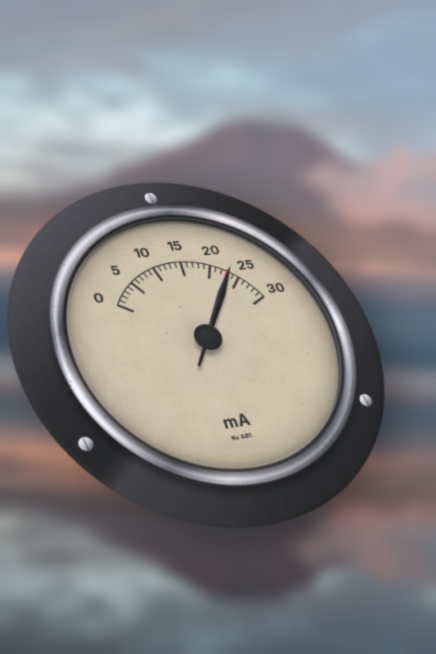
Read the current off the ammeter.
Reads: 23 mA
